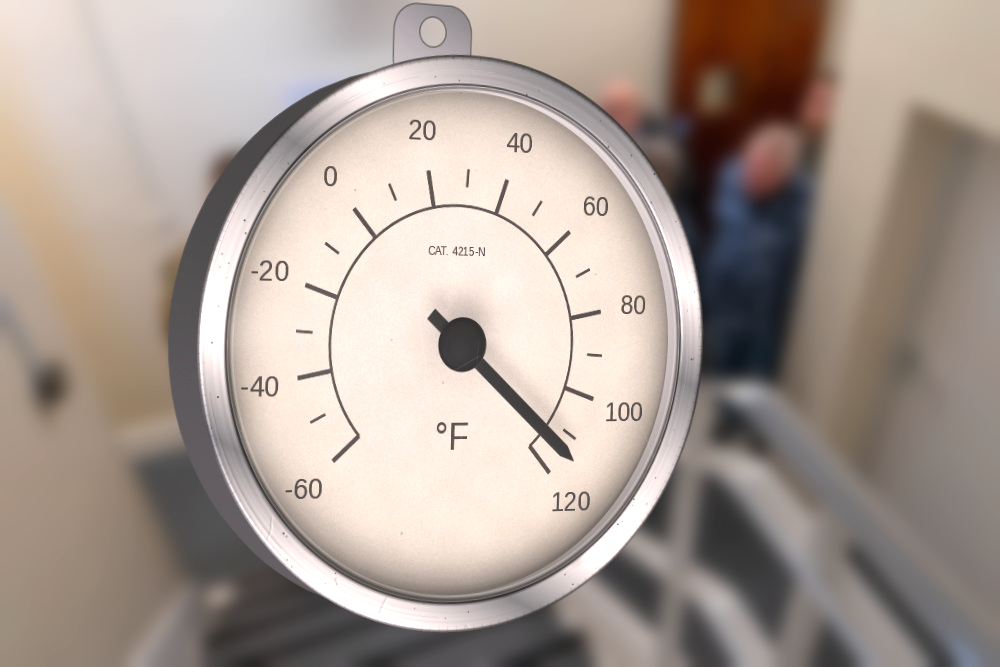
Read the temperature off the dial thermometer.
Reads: 115 °F
